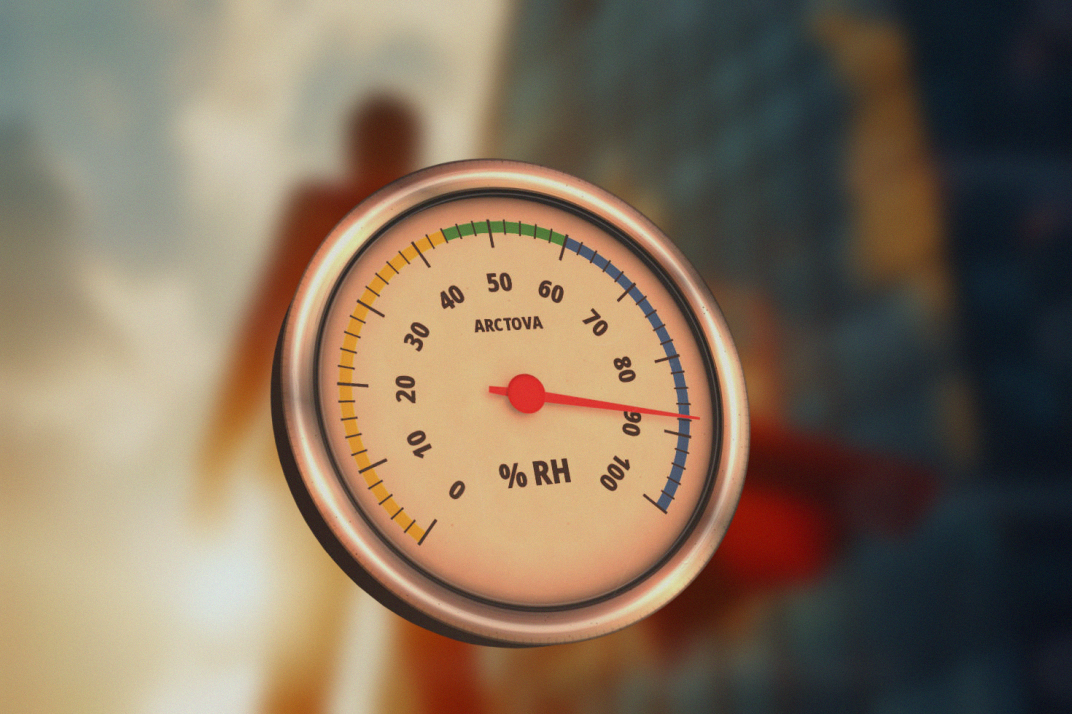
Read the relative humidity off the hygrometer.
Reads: 88 %
